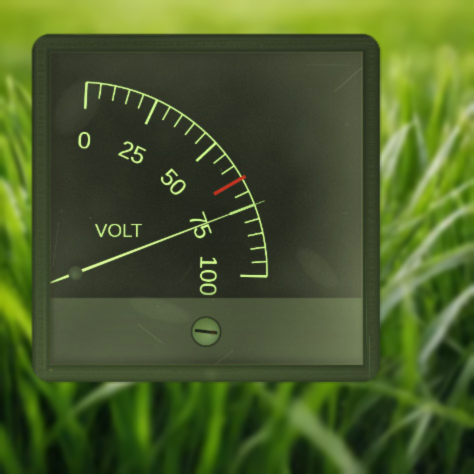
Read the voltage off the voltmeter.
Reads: 75 V
